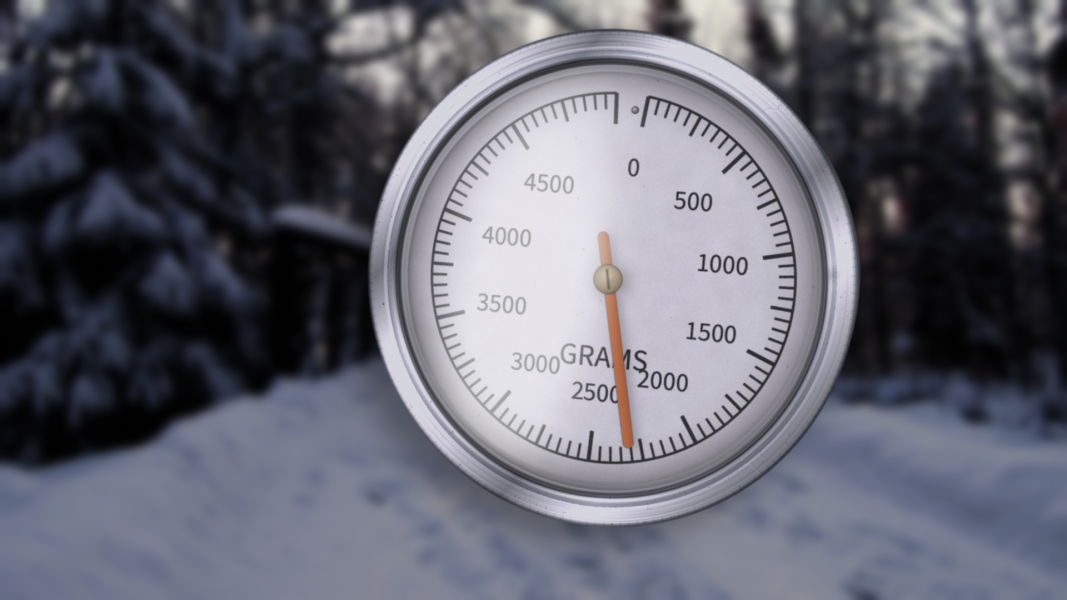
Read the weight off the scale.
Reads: 2300 g
